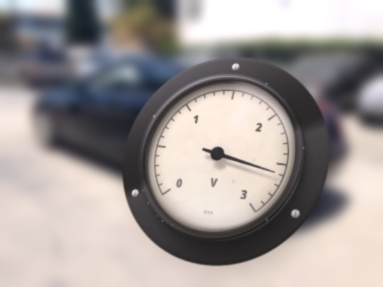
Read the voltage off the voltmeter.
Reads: 2.6 V
